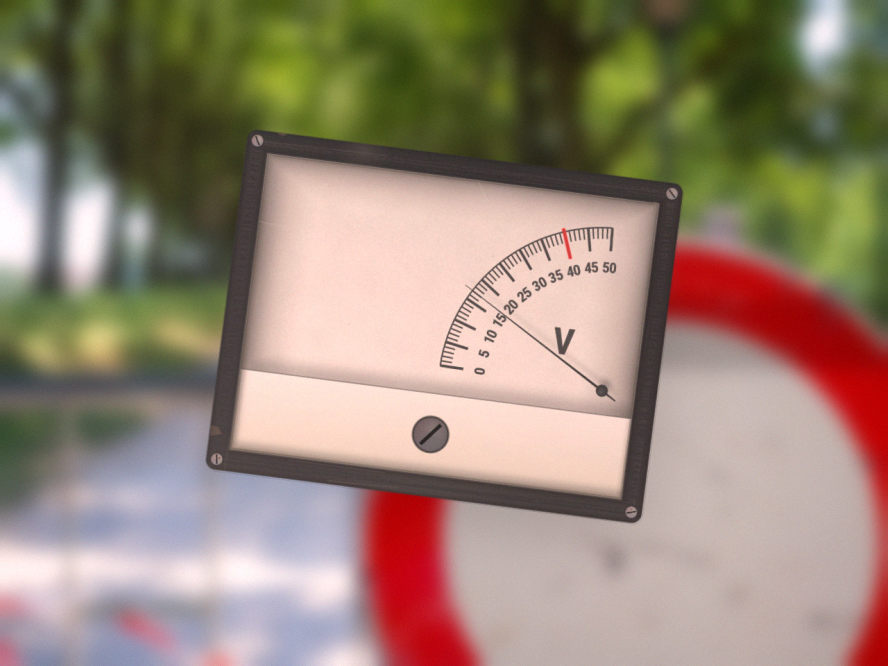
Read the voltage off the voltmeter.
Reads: 17 V
